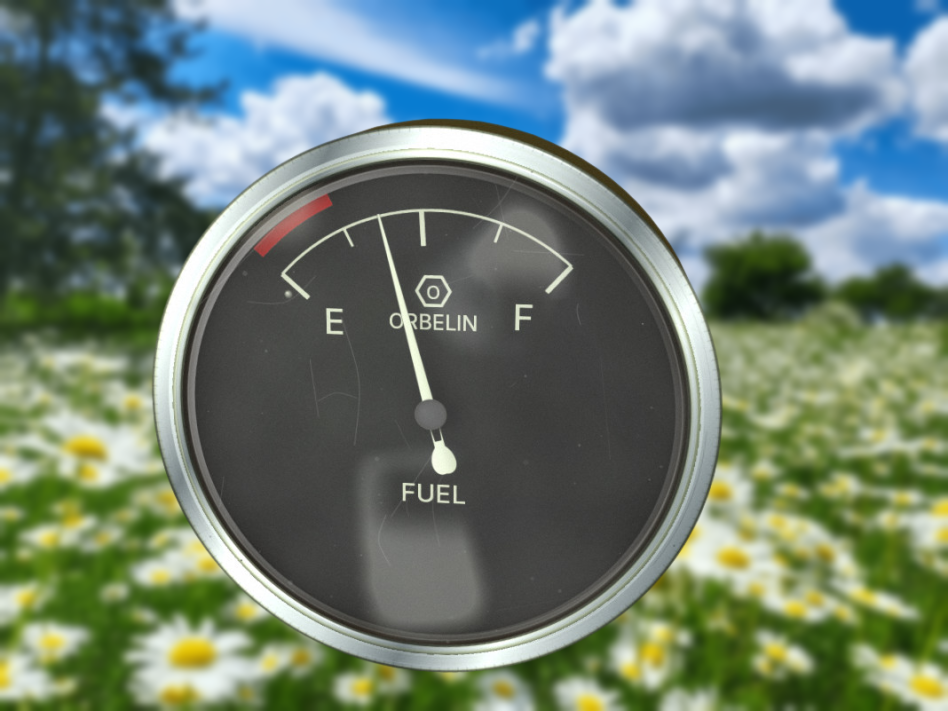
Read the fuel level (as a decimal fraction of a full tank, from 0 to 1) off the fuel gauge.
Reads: 0.375
